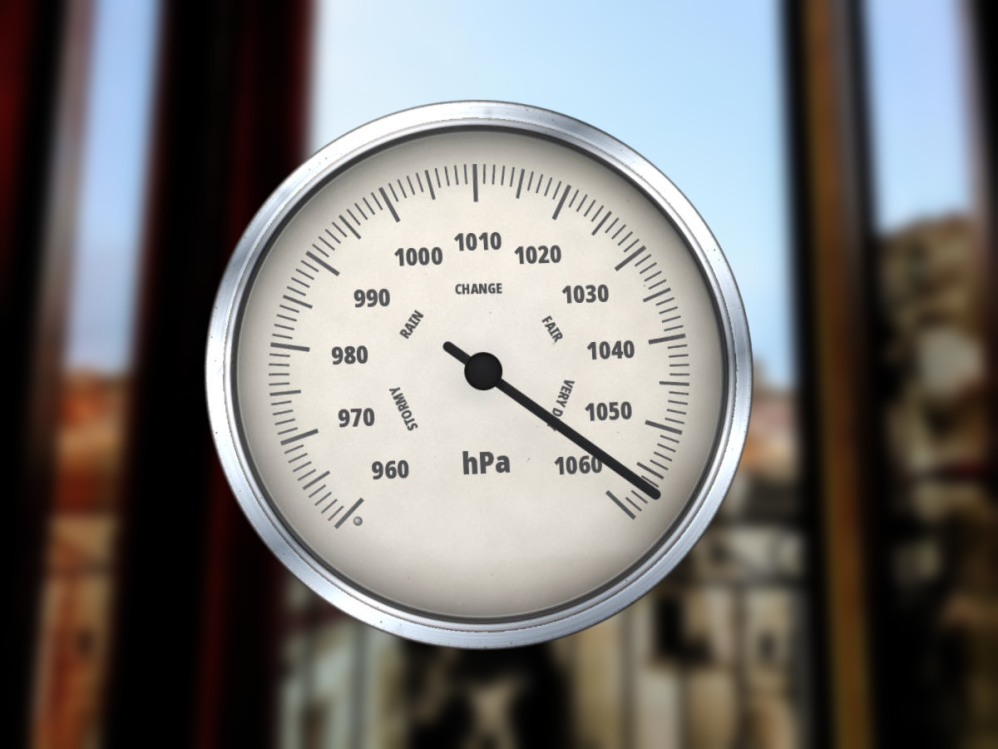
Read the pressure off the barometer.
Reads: 1057 hPa
